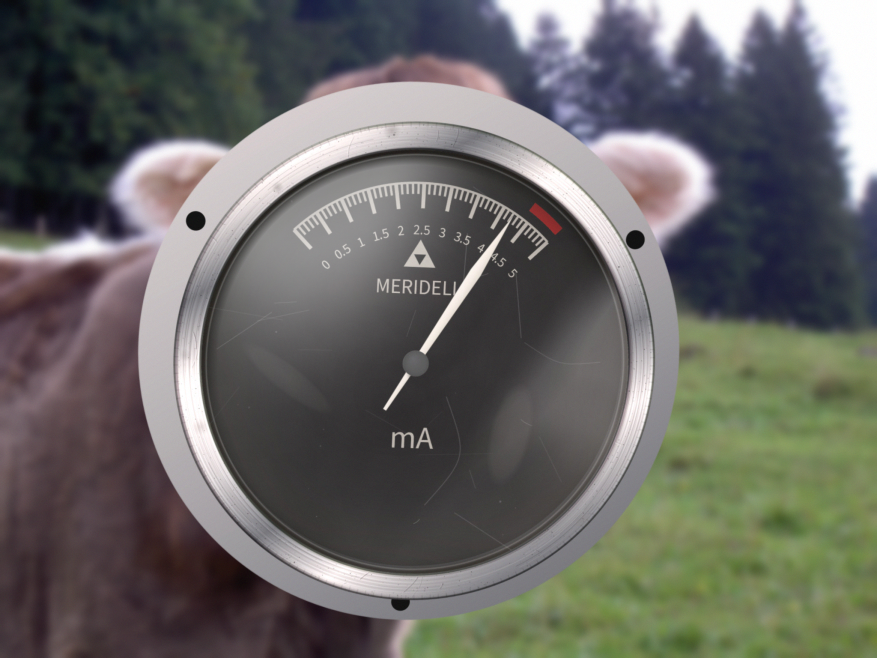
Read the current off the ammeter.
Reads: 4.2 mA
